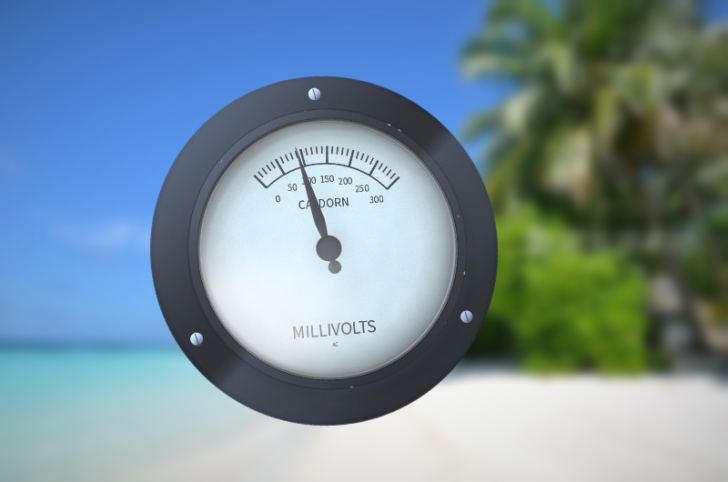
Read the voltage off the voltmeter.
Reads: 90 mV
